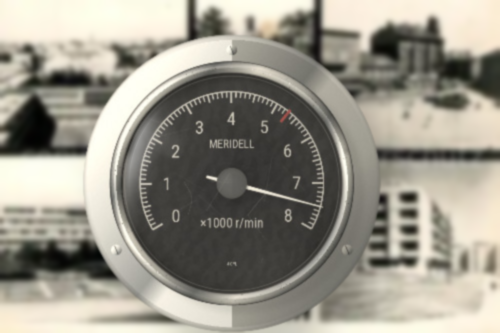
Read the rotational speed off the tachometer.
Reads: 7500 rpm
